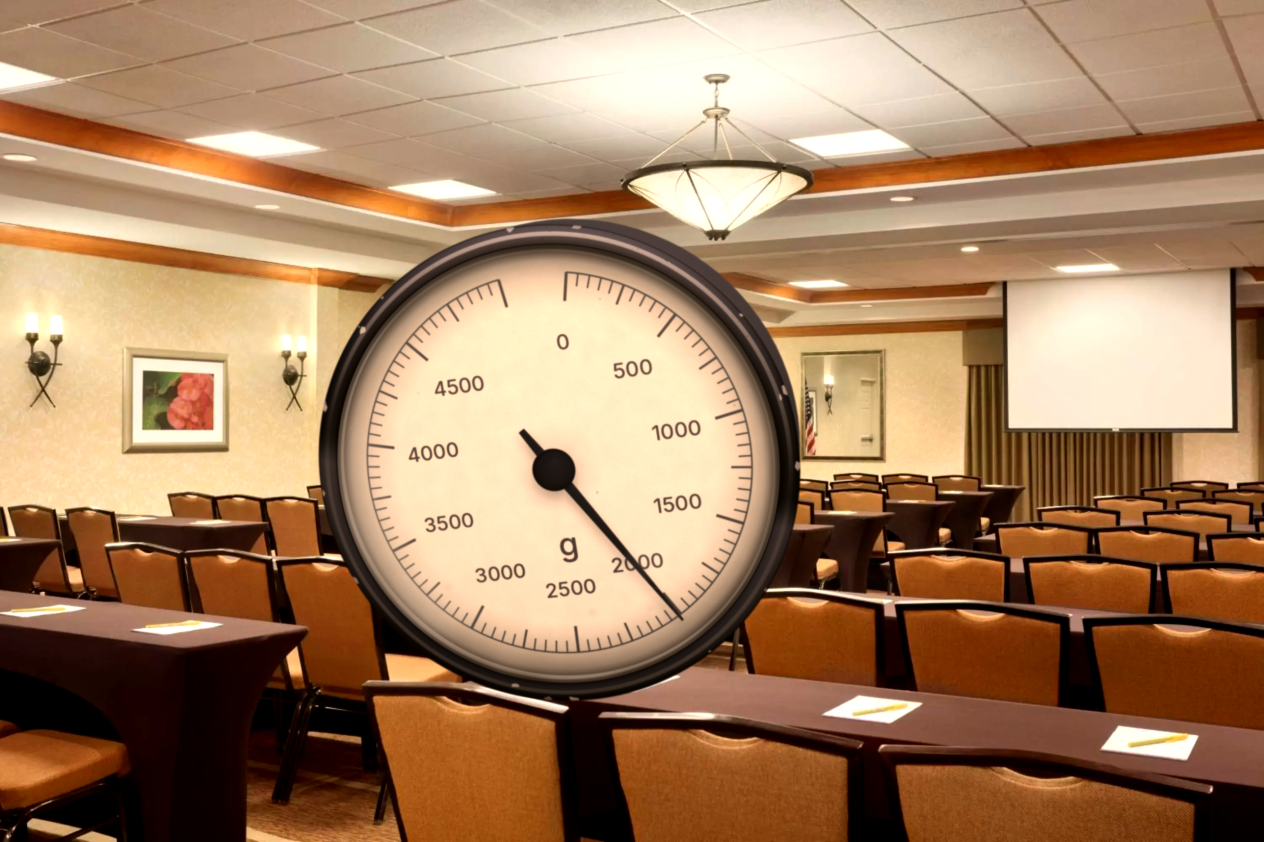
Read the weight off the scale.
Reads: 2000 g
